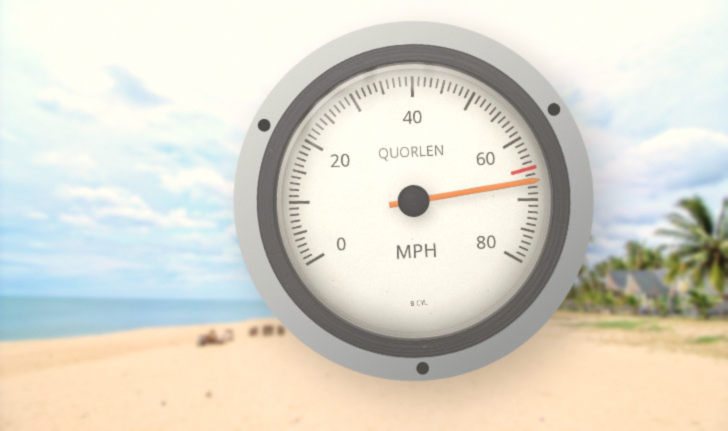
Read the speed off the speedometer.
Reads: 67 mph
